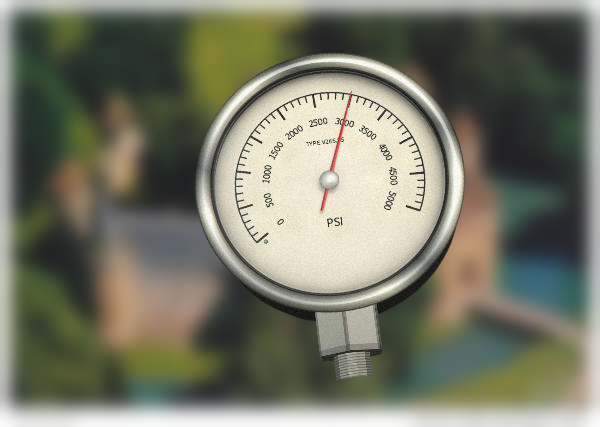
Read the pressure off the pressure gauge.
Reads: 3000 psi
